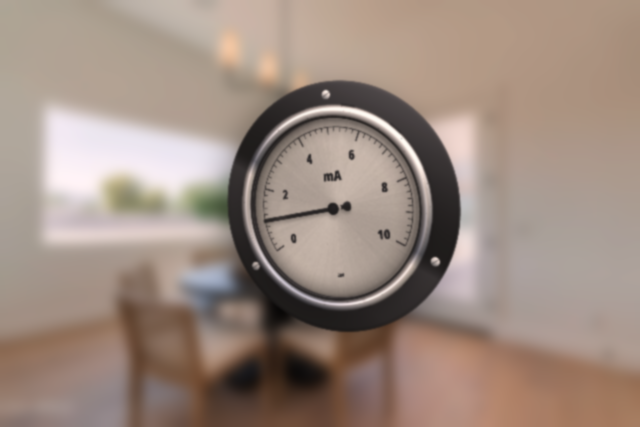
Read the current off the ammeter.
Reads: 1 mA
